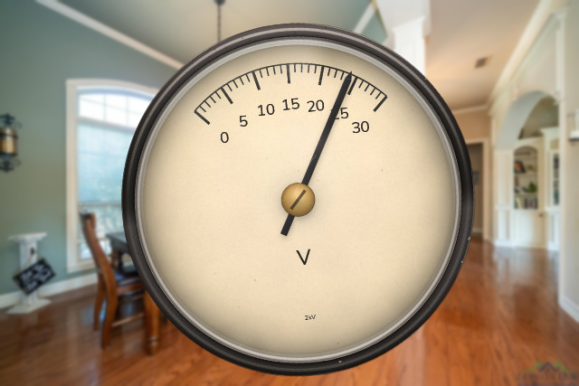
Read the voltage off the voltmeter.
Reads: 24 V
